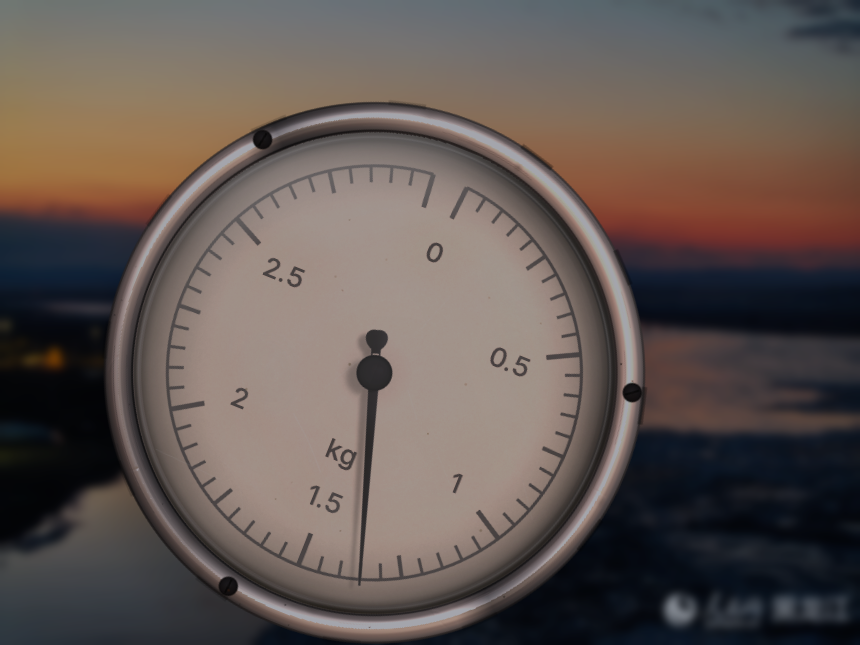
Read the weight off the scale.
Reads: 1.35 kg
